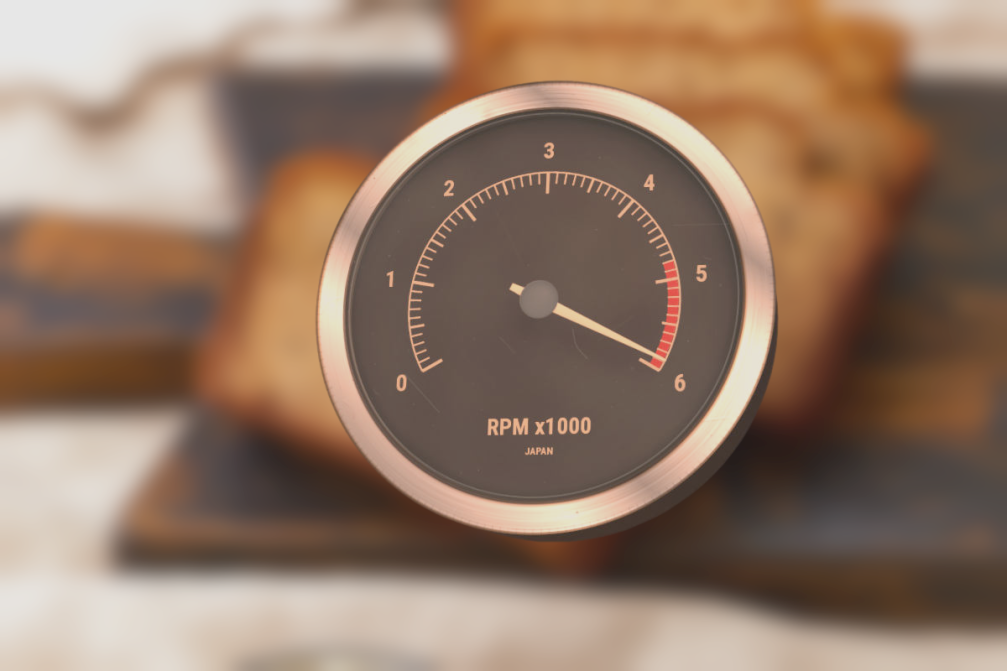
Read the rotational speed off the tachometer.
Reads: 5900 rpm
